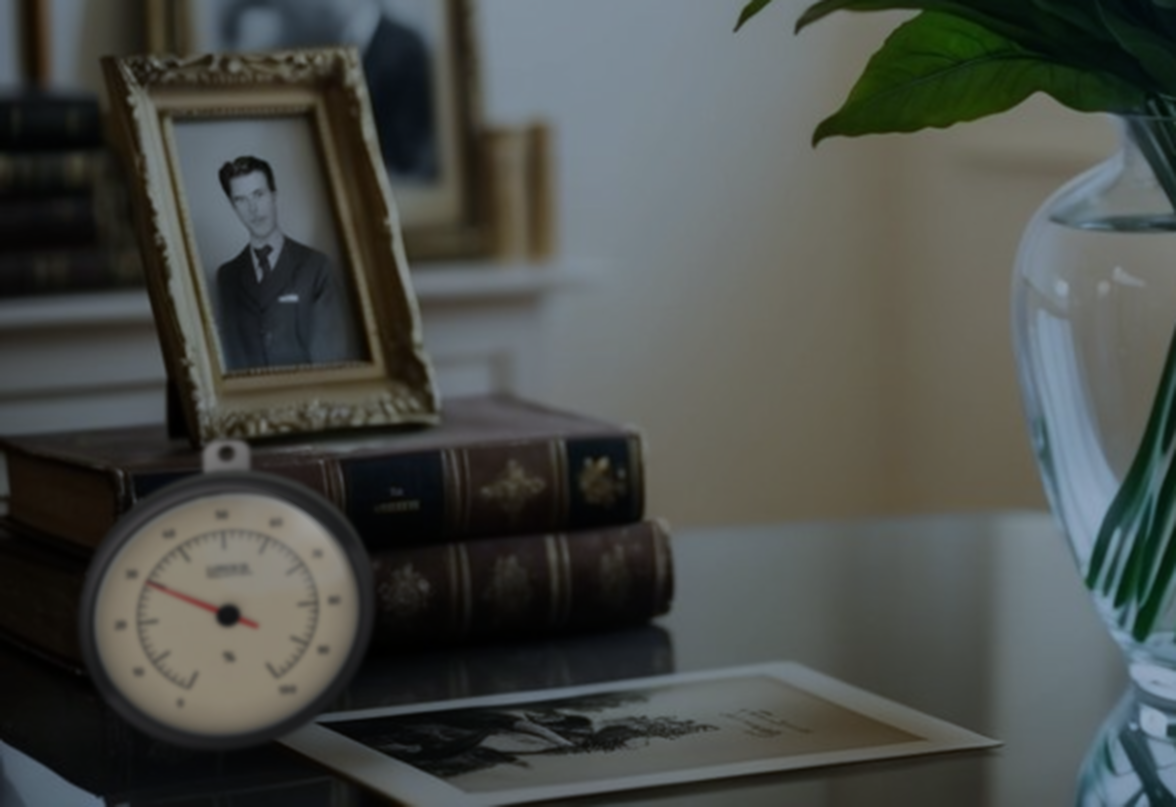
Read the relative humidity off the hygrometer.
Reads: 30 %
